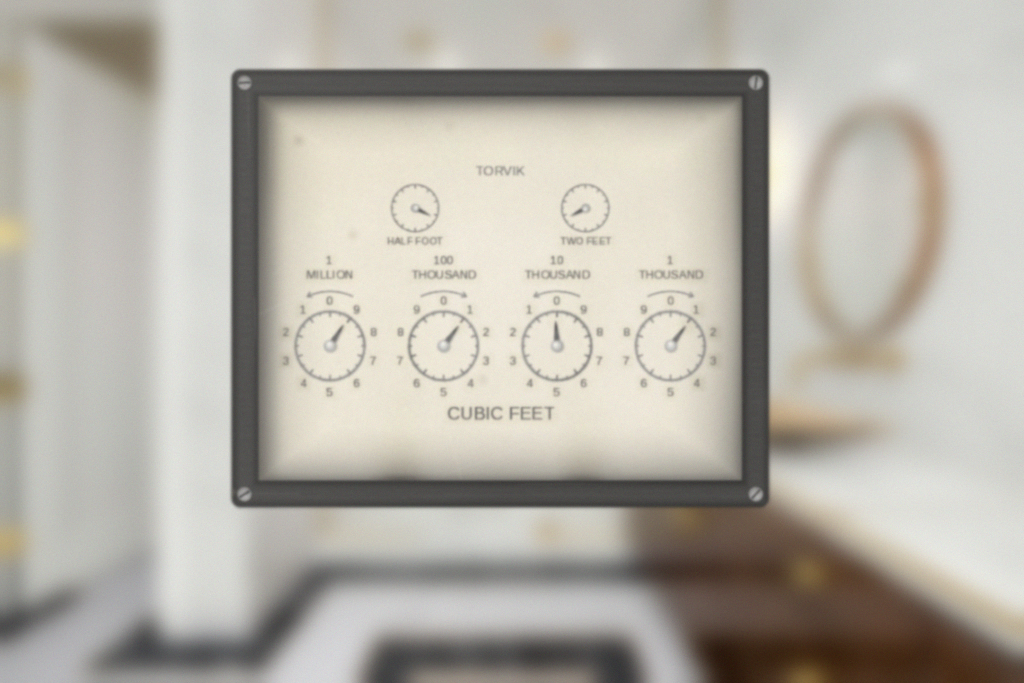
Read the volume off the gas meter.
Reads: 910100 ft³
